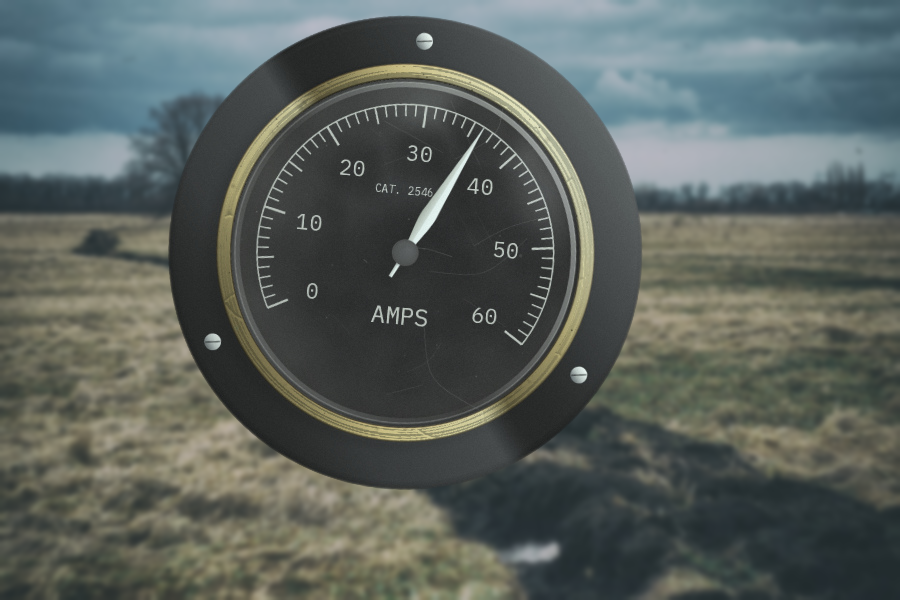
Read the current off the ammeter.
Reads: 36 A
